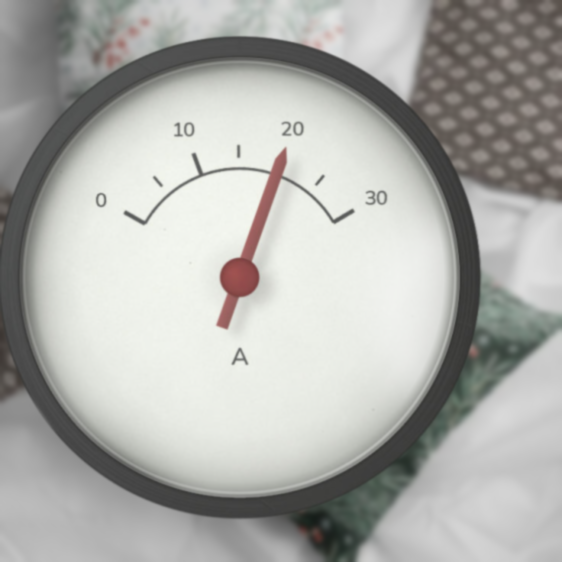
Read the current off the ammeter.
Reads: 20 A
